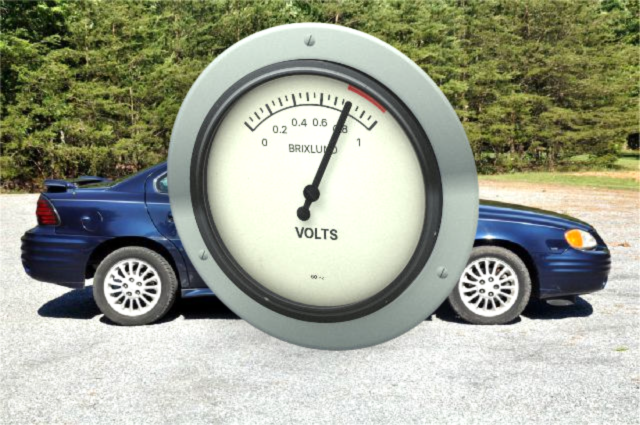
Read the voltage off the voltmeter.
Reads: 0.8 V
